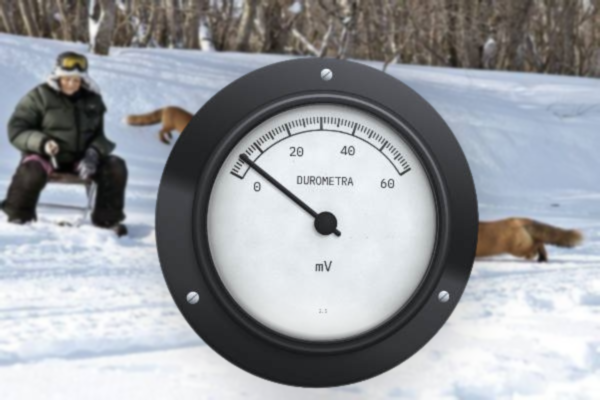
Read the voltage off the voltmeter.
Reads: 5 mV
